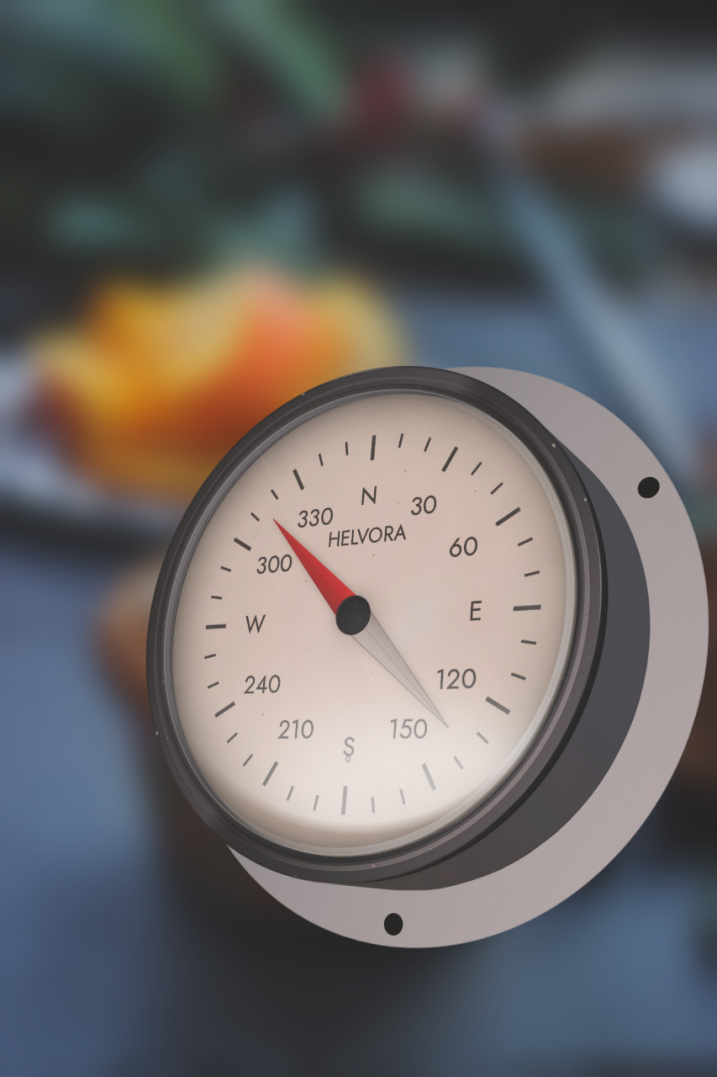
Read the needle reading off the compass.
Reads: 315 °
